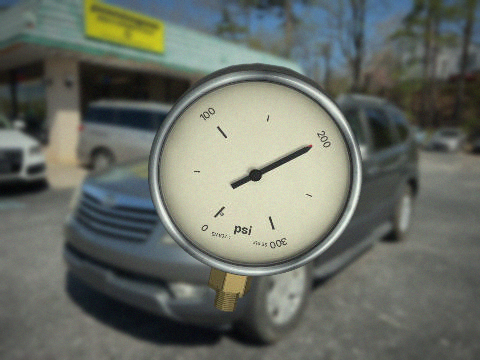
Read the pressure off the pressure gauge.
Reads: 200 psi
